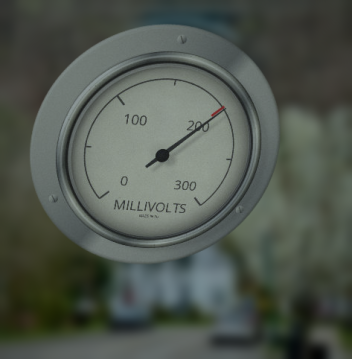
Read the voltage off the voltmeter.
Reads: 200 mV
